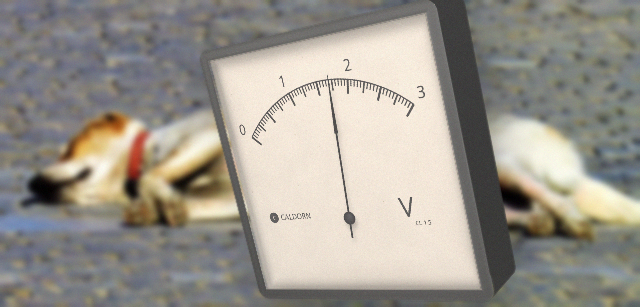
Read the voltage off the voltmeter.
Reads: 1.75 V
